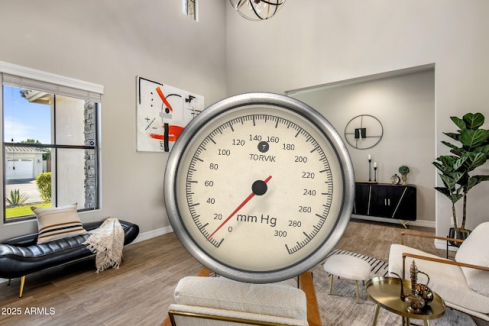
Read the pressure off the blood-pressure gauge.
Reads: 10 mmHg
